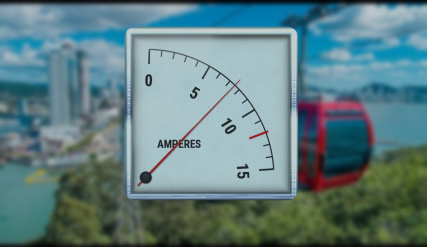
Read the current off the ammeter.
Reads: 7.5 A
